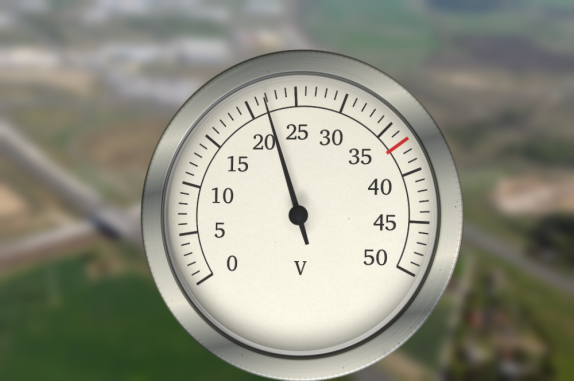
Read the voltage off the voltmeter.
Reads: 22 V
